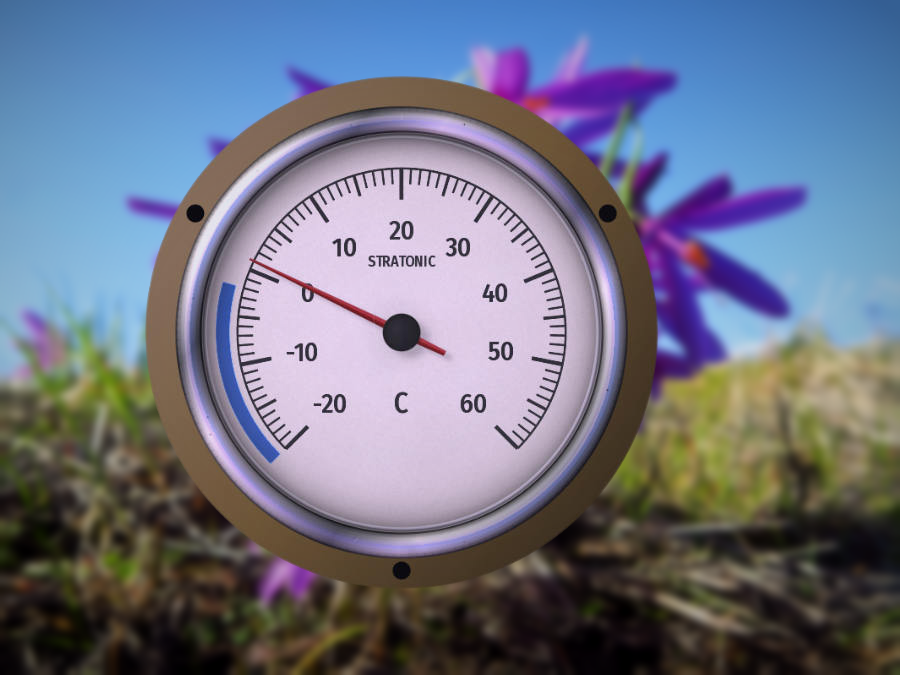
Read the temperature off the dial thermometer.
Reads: 1 °C
